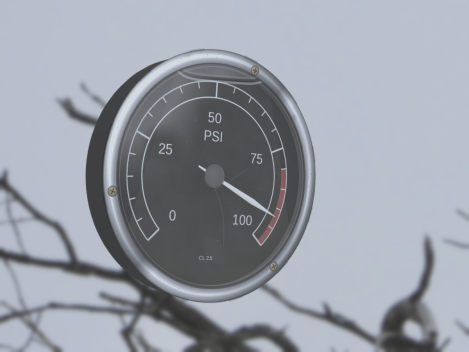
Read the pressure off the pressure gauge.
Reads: 92.5 psi
